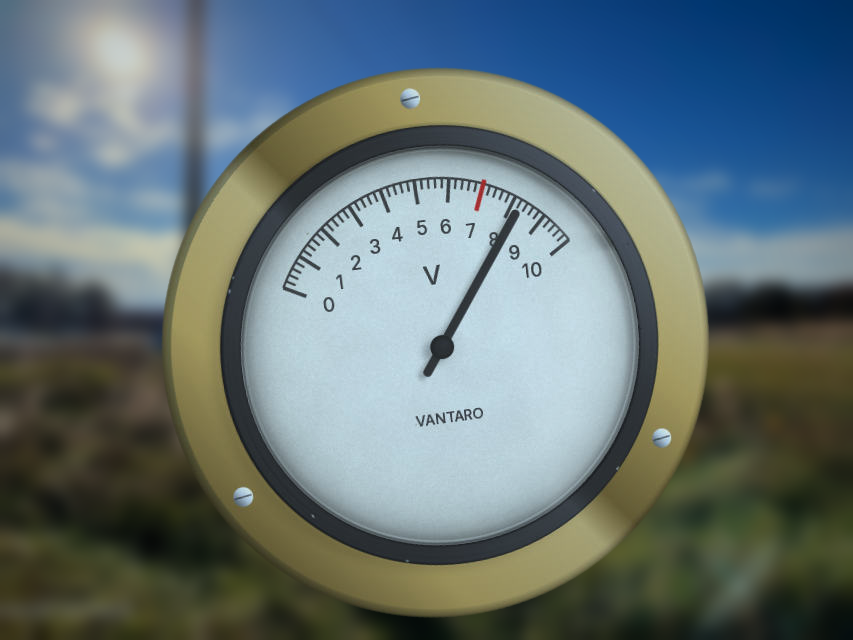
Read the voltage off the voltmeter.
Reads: 8.2 V
